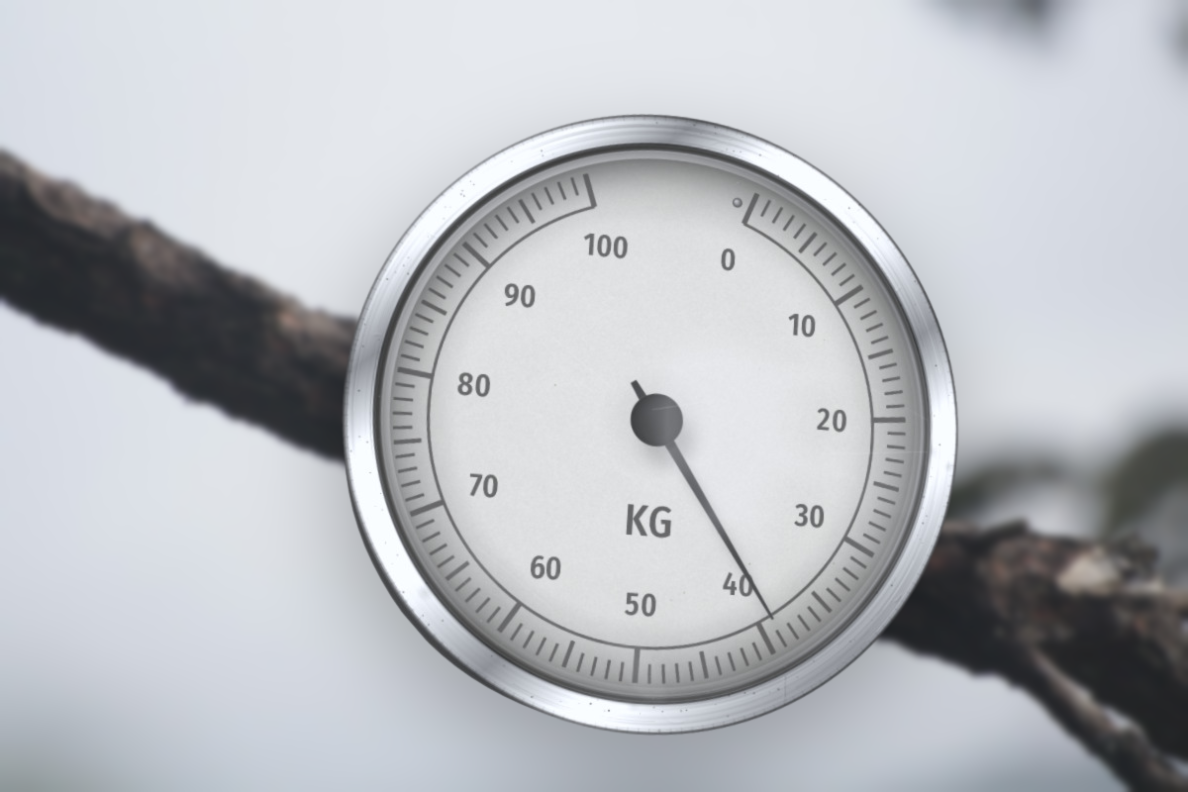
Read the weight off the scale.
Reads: 39 kg
